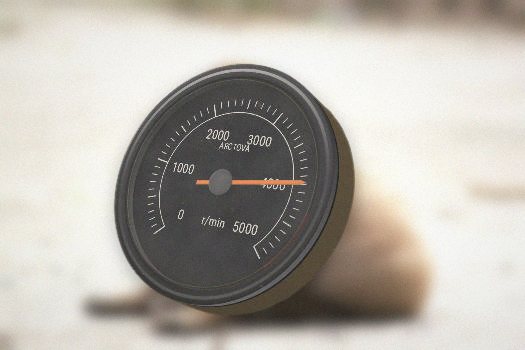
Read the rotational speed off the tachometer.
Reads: 4000 rpm
